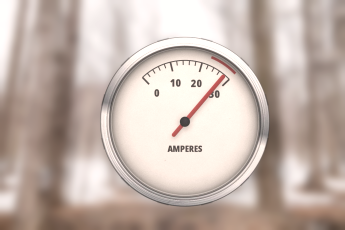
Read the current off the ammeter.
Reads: 28 A
